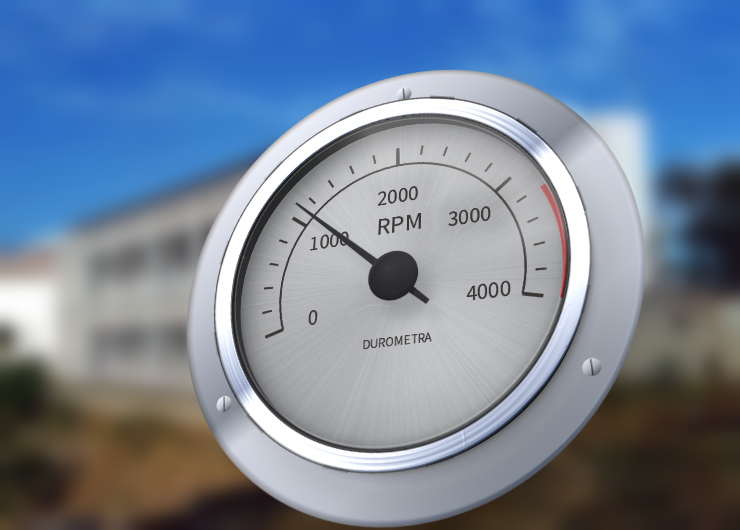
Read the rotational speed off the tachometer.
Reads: 1100 rpm
